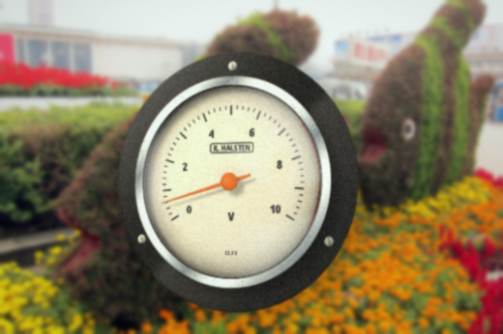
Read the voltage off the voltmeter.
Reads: 0.6 V
